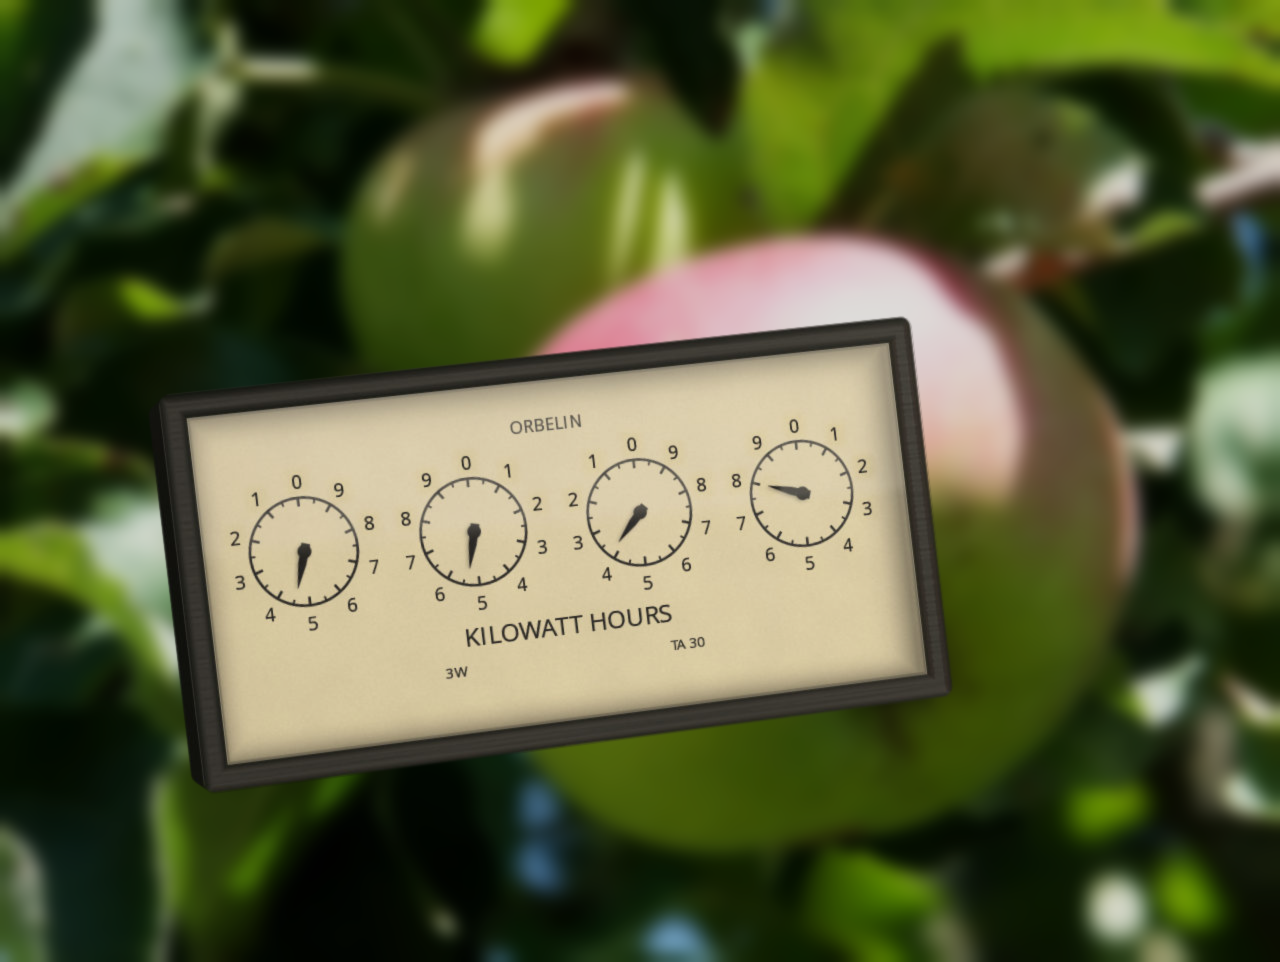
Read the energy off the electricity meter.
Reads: 4538 kWh
